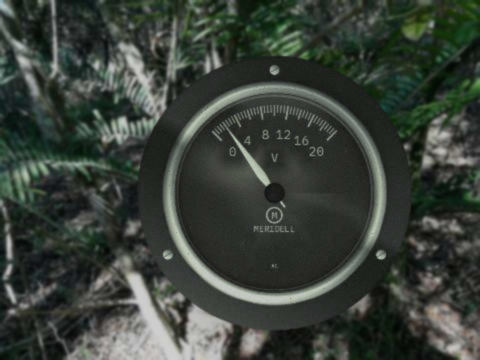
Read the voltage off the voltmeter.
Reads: 2 V
